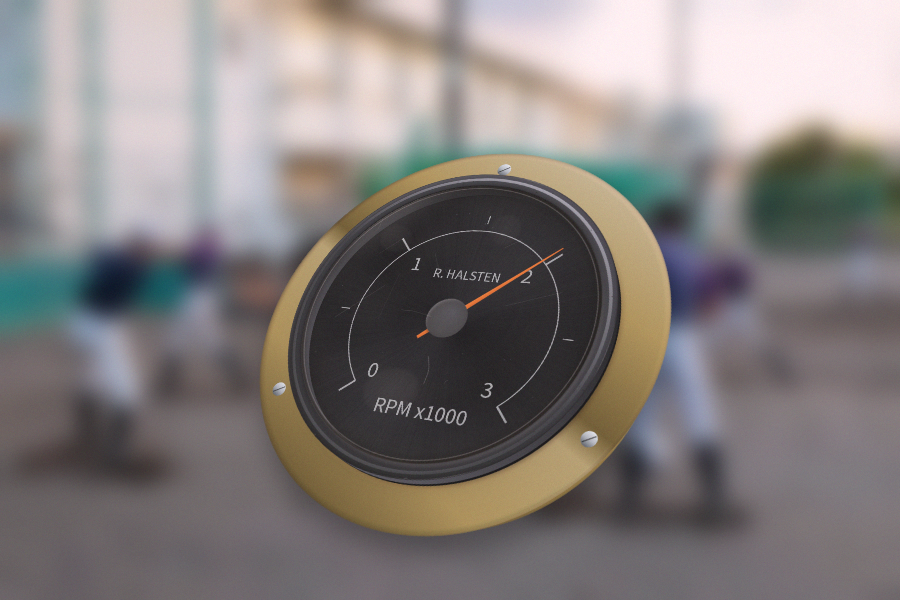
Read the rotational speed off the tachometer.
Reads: 2000 rpm
